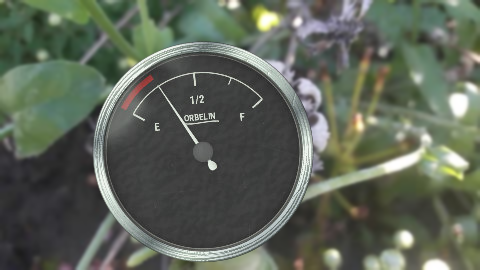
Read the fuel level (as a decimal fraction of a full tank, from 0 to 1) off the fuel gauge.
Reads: 0.25
